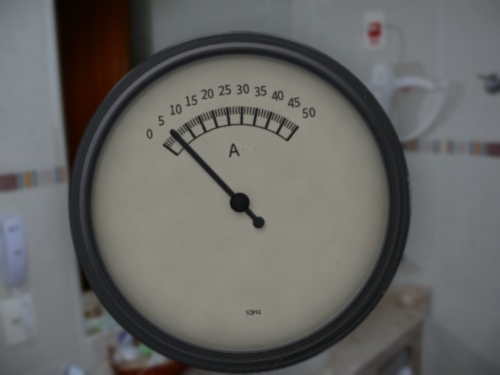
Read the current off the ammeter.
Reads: 5 A
